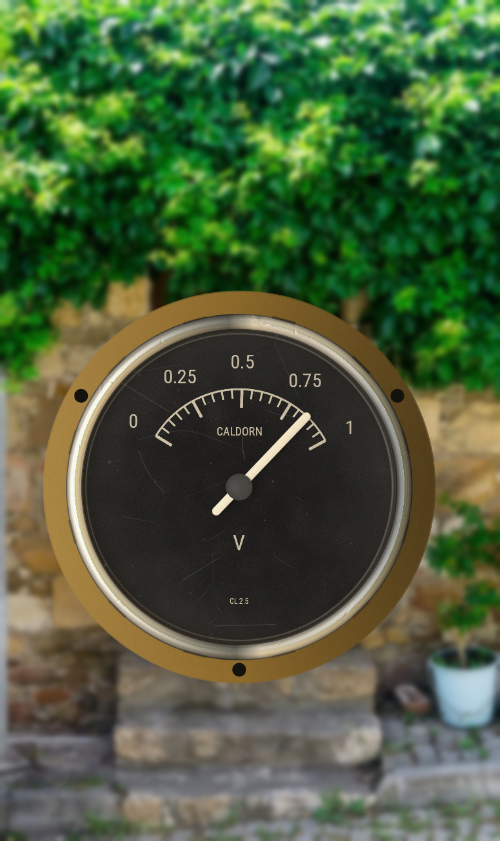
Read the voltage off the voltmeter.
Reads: 0.85 V
